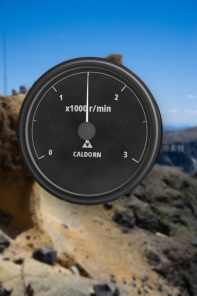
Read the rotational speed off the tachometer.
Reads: 1500 rpm
